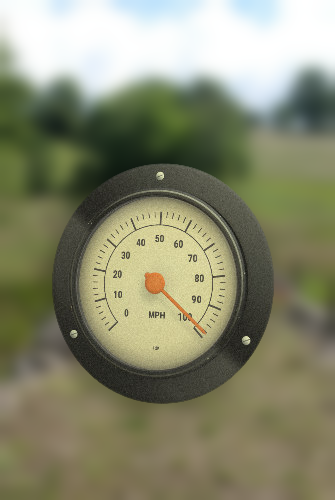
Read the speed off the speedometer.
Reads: 98 mph
